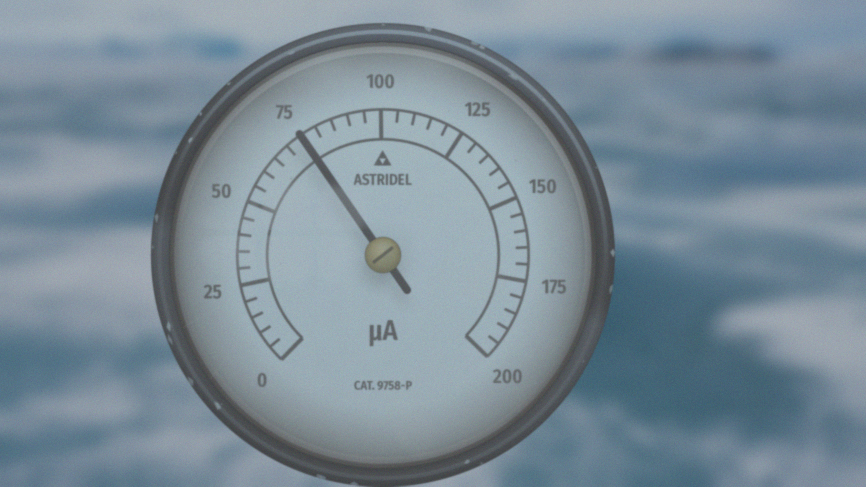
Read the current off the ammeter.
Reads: 75 µA
